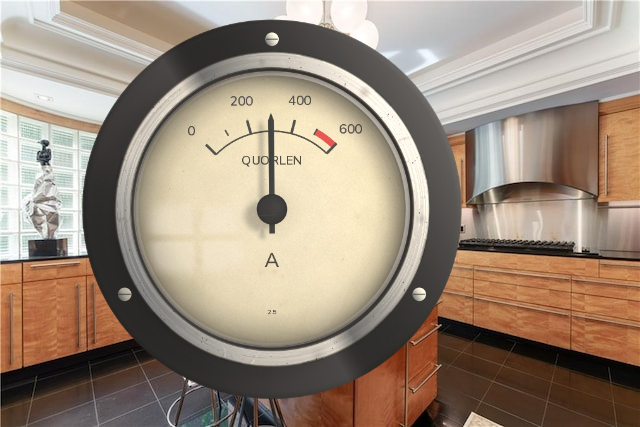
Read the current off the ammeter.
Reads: 300 A
